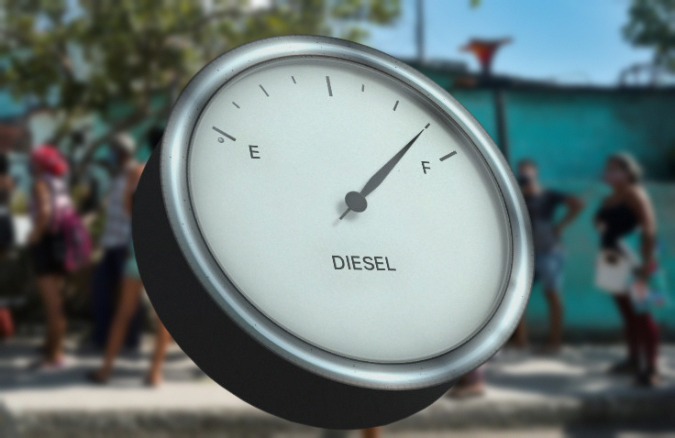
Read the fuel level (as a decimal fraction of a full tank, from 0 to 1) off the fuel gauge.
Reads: 0.875
